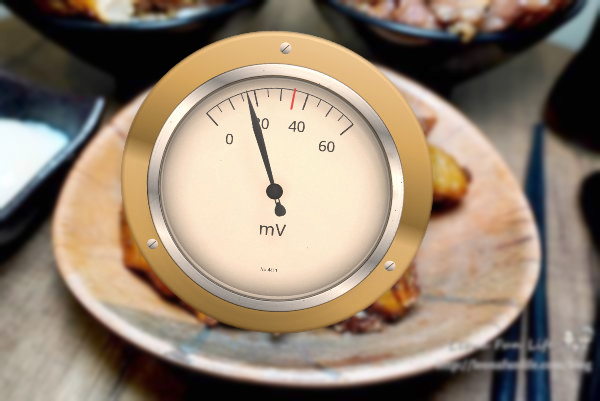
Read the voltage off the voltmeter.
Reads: 17.5 mV
